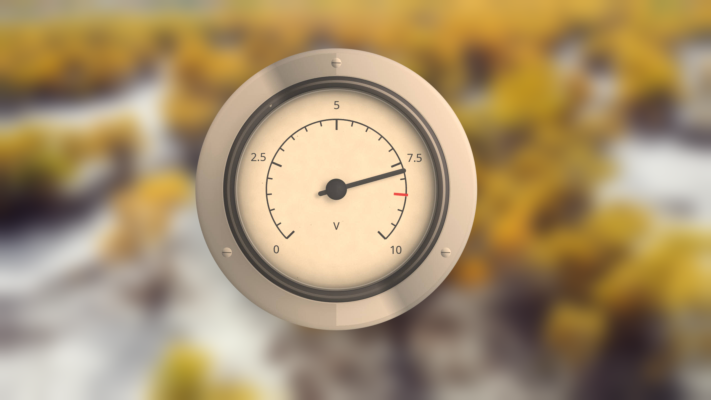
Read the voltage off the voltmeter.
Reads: 7.75 V
